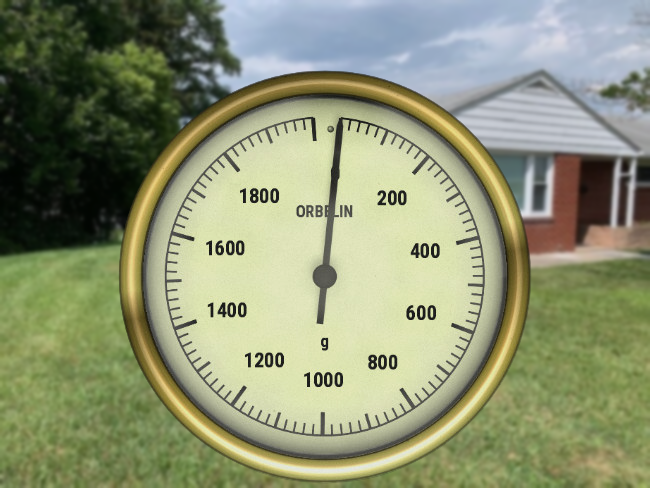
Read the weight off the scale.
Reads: 0 g
